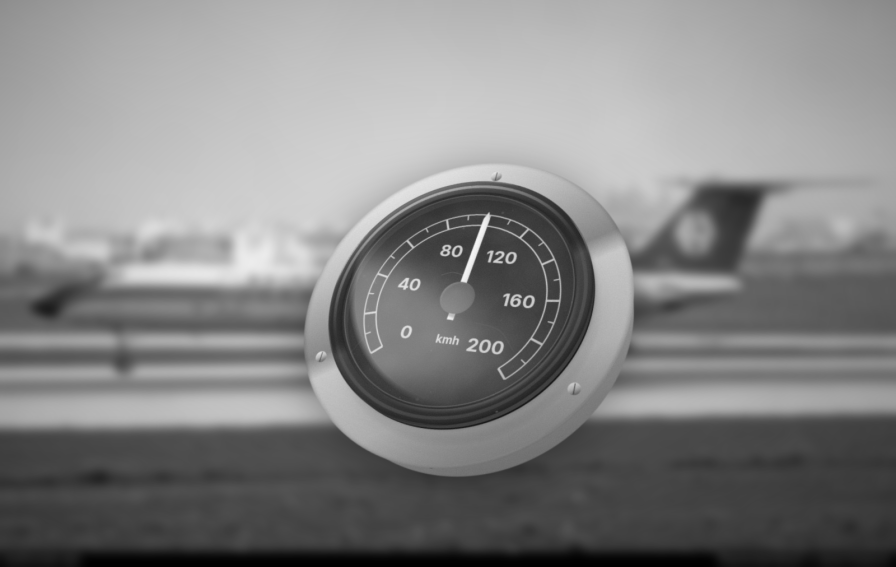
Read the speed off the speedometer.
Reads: 100 km/h
